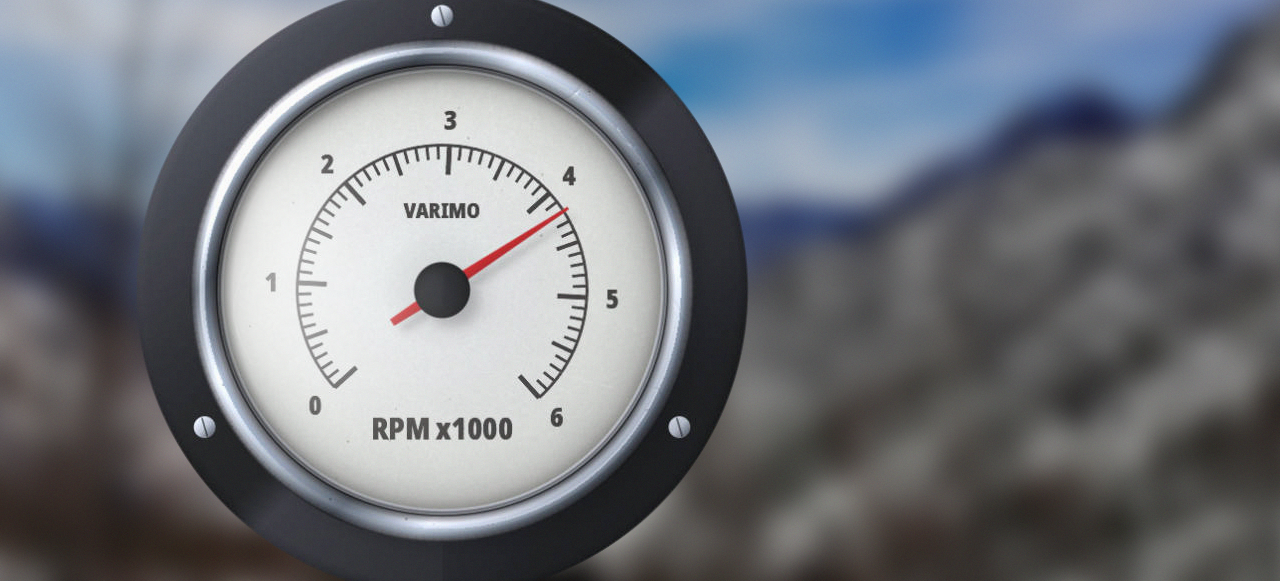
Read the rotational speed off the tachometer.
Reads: 4200 rpm
